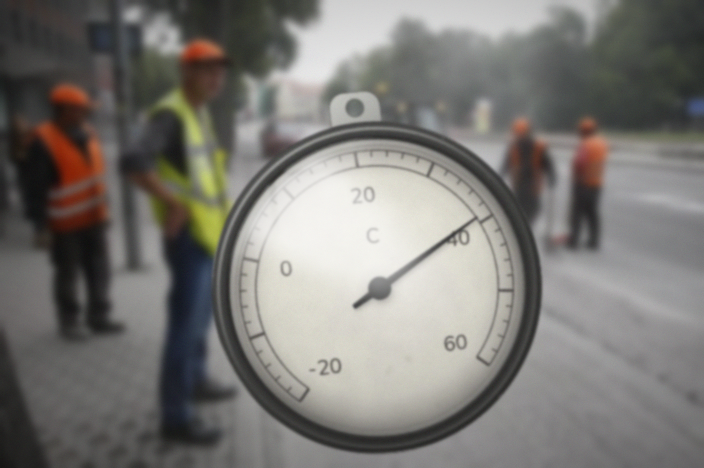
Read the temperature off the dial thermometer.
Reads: 39 °C
